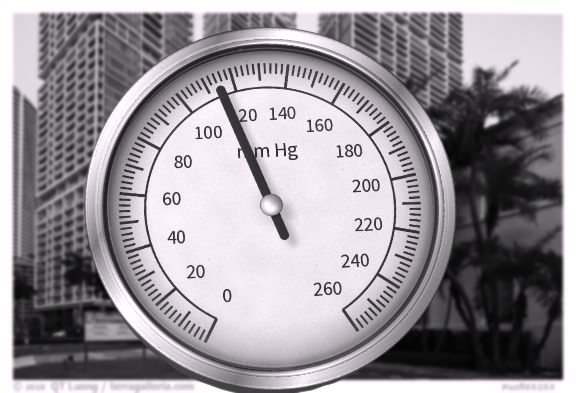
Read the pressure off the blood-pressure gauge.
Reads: 114 mmHg
